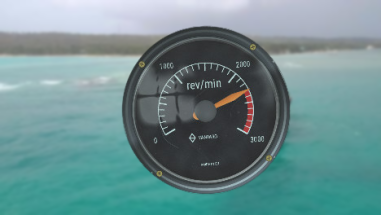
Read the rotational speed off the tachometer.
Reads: 2300 rpm
